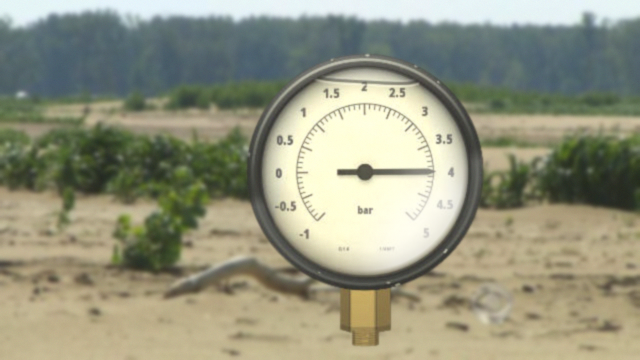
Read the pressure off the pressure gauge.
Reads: 4 bar
